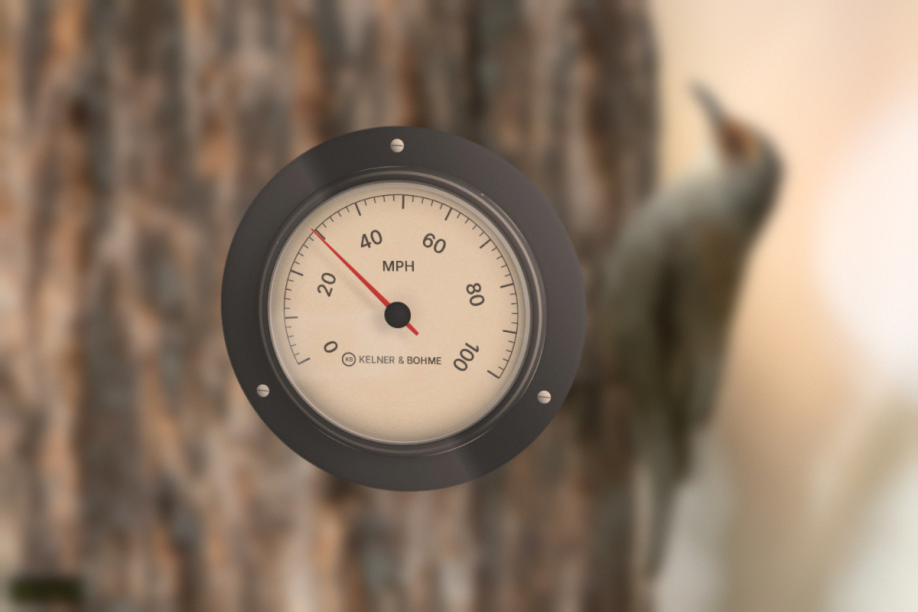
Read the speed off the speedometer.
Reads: 30 mph
